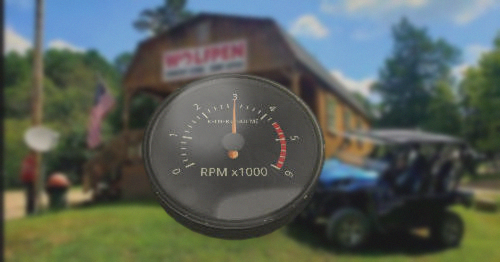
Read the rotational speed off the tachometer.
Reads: 3000 rpm
